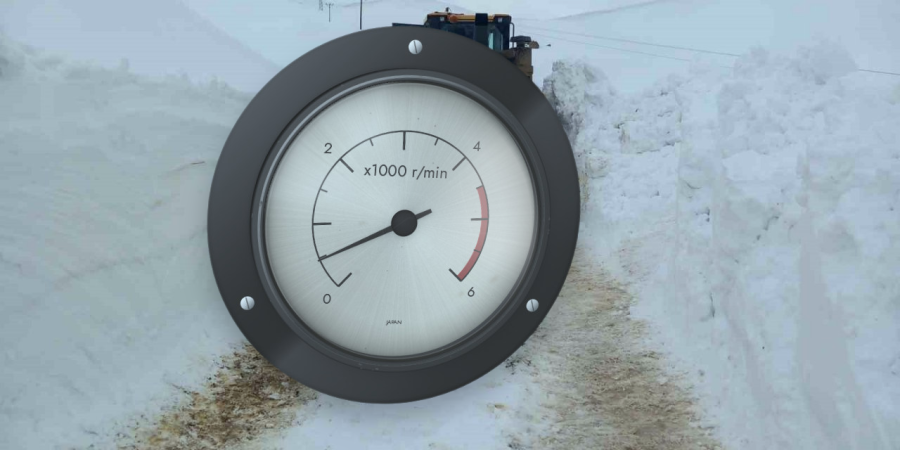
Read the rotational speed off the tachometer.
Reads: 500 rpm
